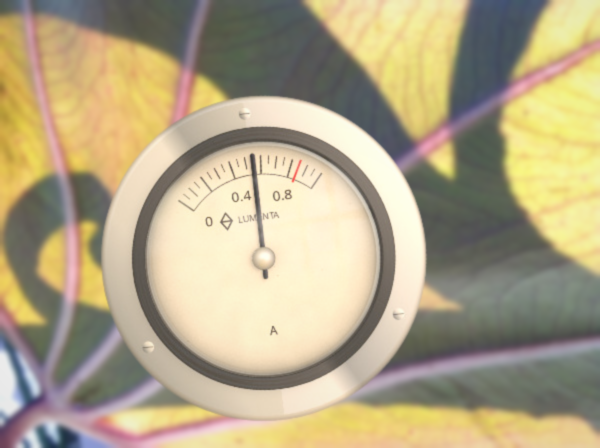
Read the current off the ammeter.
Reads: 0.55 A
